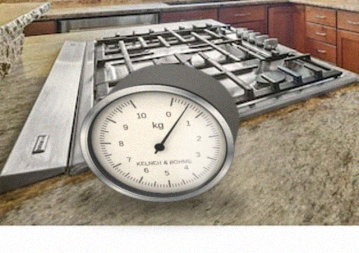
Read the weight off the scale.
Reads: 0.5 kg
